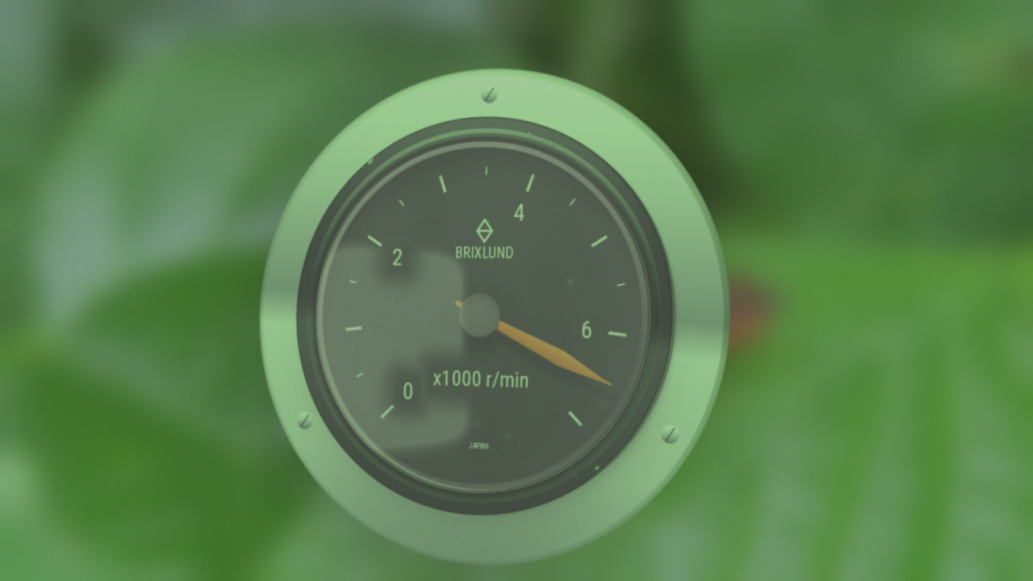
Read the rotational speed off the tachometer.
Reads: 6500 rpm
